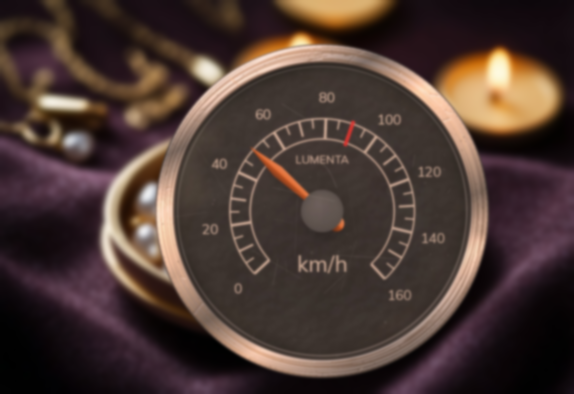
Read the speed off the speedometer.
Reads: 50 km/h
